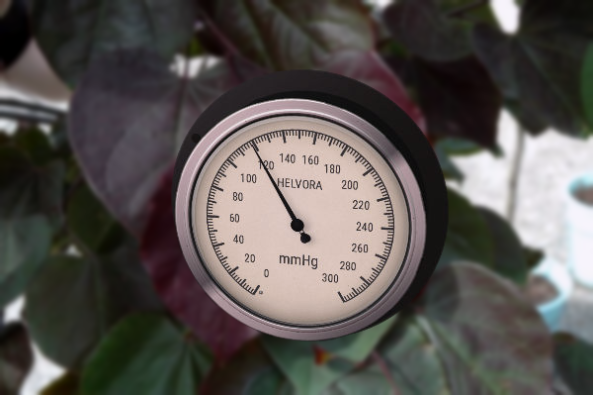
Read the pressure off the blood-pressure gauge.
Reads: 120 mmHg
